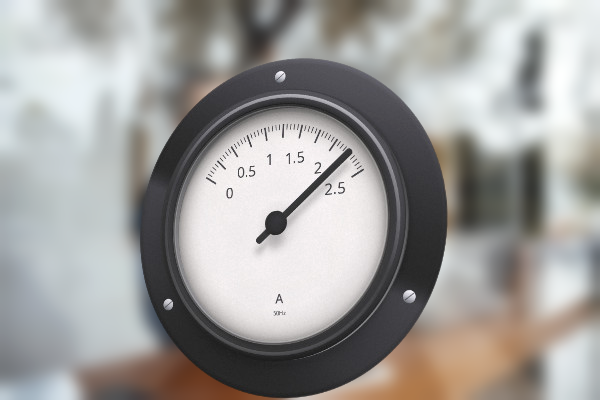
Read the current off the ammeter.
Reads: 2.25 A
